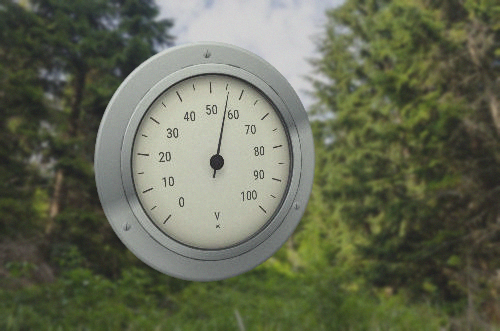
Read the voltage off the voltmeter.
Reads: 55 V
